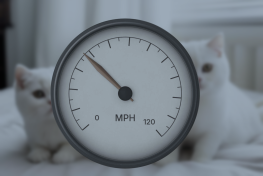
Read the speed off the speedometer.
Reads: 37.5 mph
